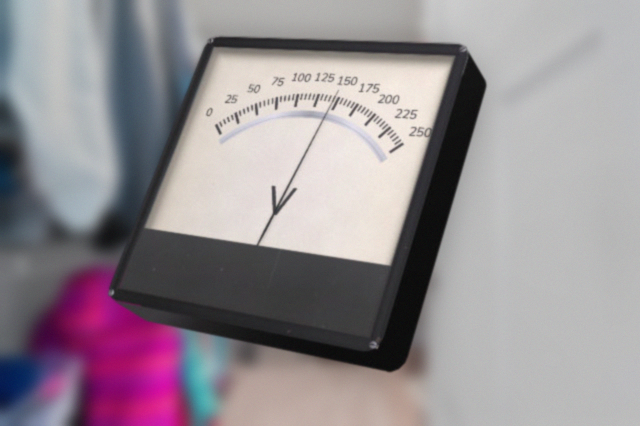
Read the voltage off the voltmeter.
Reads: 150 V
